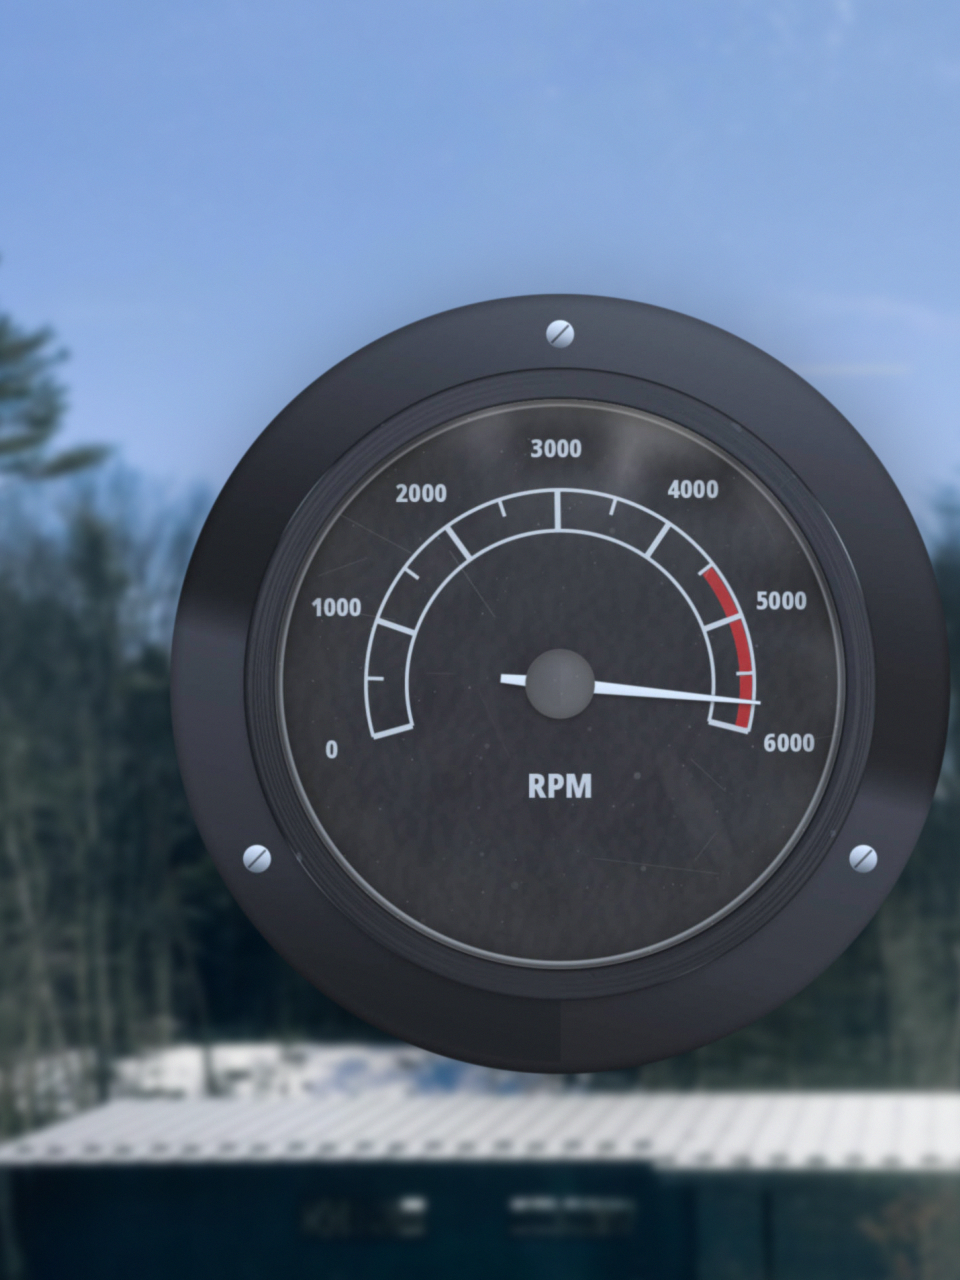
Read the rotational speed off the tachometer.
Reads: 5750 rpm
